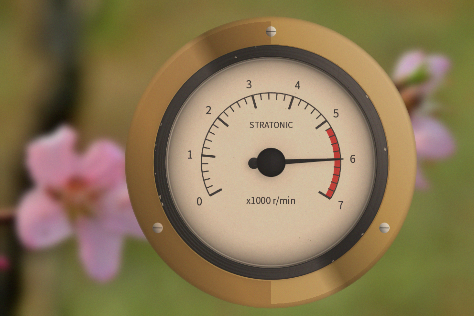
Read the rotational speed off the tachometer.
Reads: 6000 rpm
